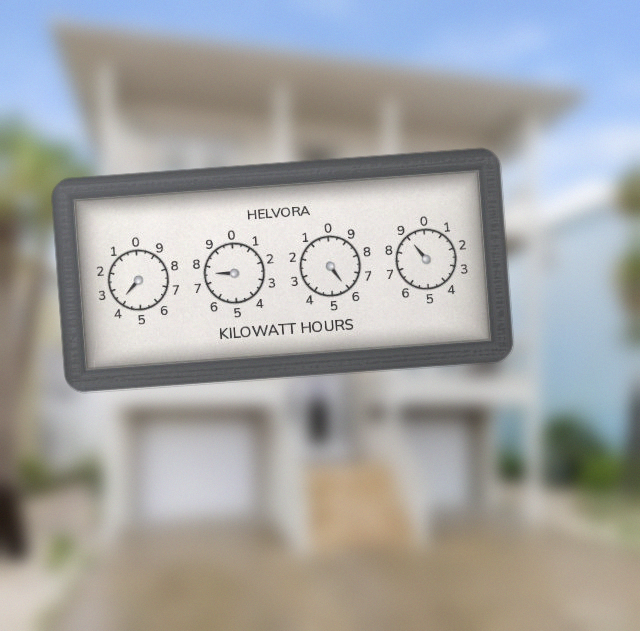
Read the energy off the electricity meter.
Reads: 3759 kWh
